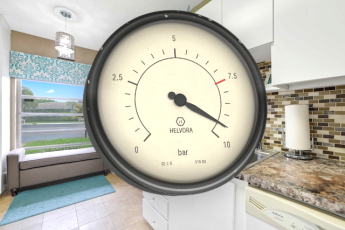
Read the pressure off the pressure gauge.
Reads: 9.5 bar
